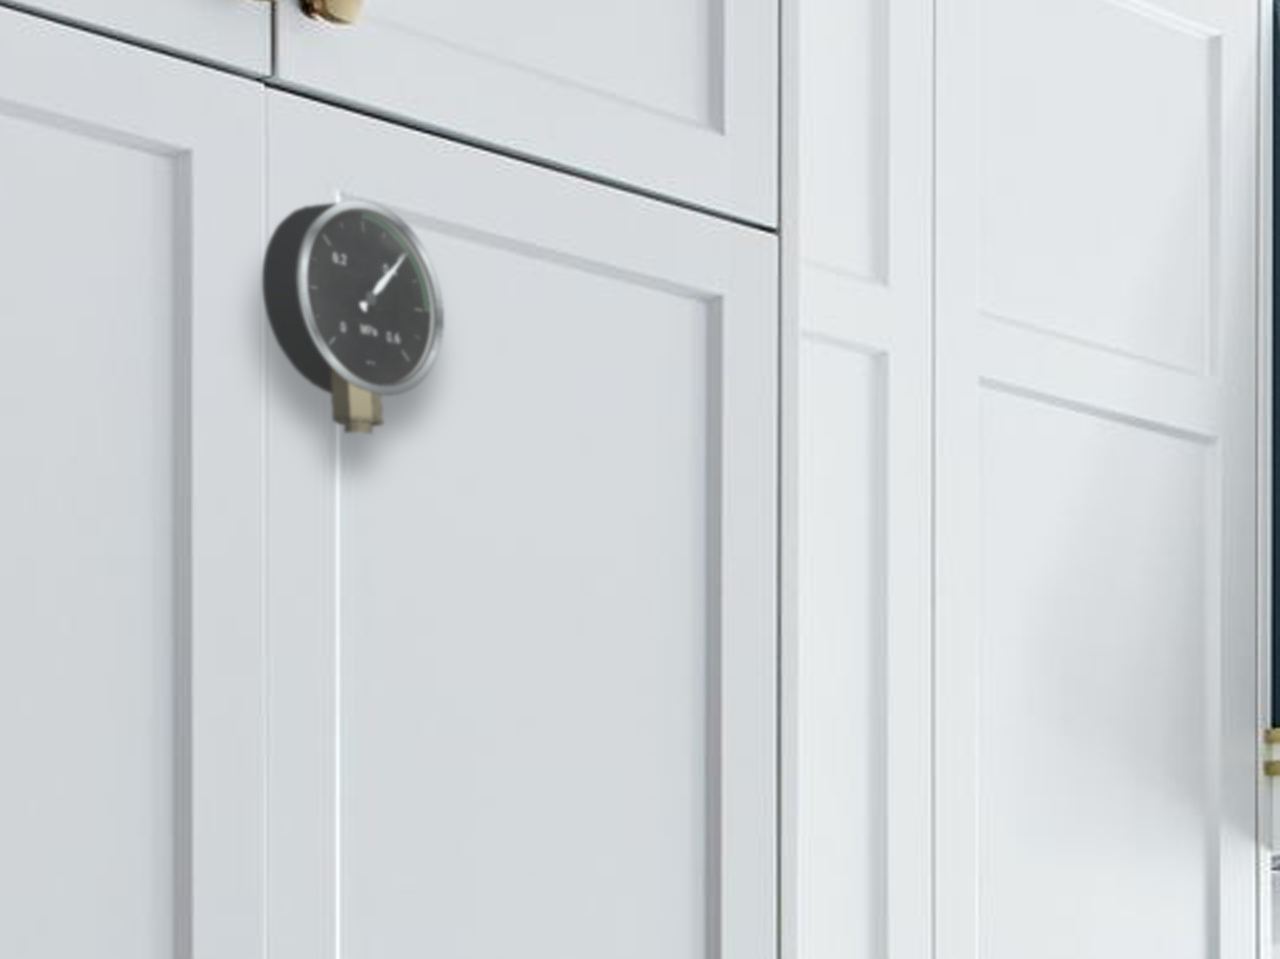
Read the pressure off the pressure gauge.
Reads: 0.4 MPa
